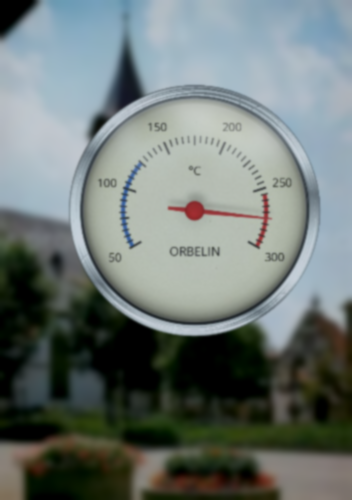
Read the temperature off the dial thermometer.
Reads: 275 °C
